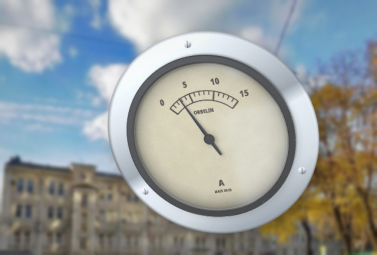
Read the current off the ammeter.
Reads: 3 A
